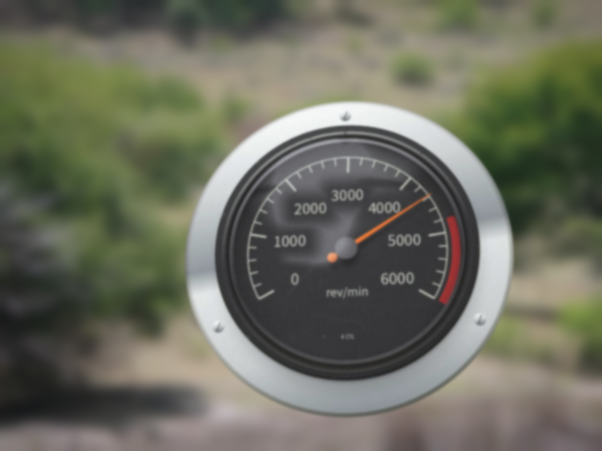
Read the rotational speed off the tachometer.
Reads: 4400 rpm
